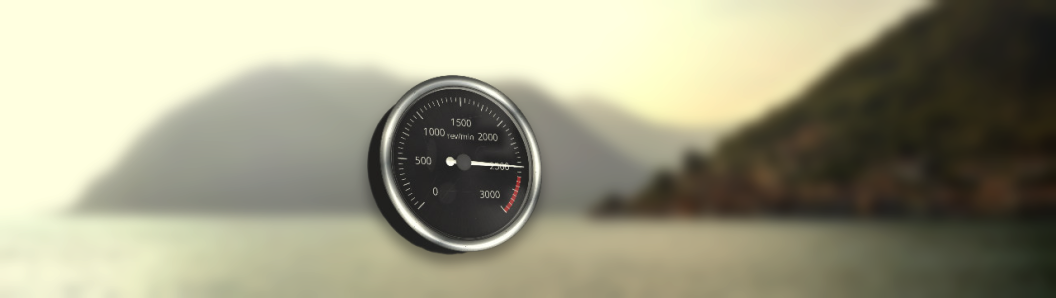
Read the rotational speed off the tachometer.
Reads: 2500 rpm
